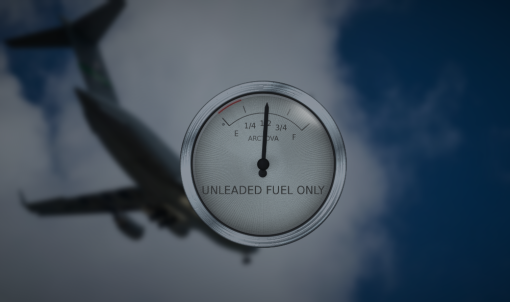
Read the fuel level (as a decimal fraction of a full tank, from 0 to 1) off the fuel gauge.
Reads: 0.5
